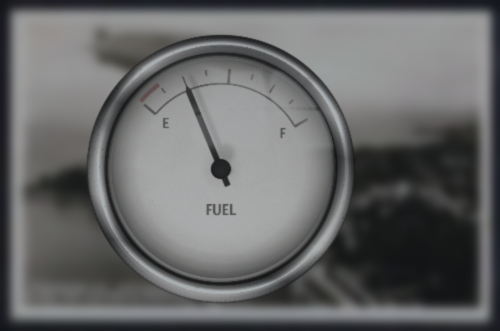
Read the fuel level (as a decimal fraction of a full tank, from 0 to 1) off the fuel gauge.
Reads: 0.25
